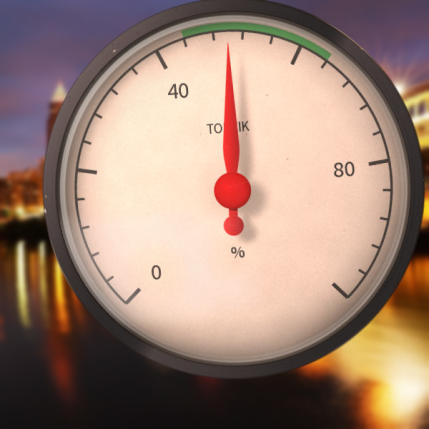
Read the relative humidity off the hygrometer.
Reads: 50 %
